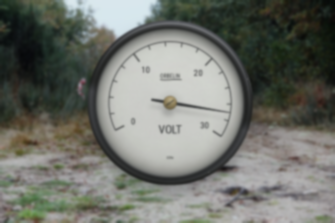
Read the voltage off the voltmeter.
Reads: 27 V
